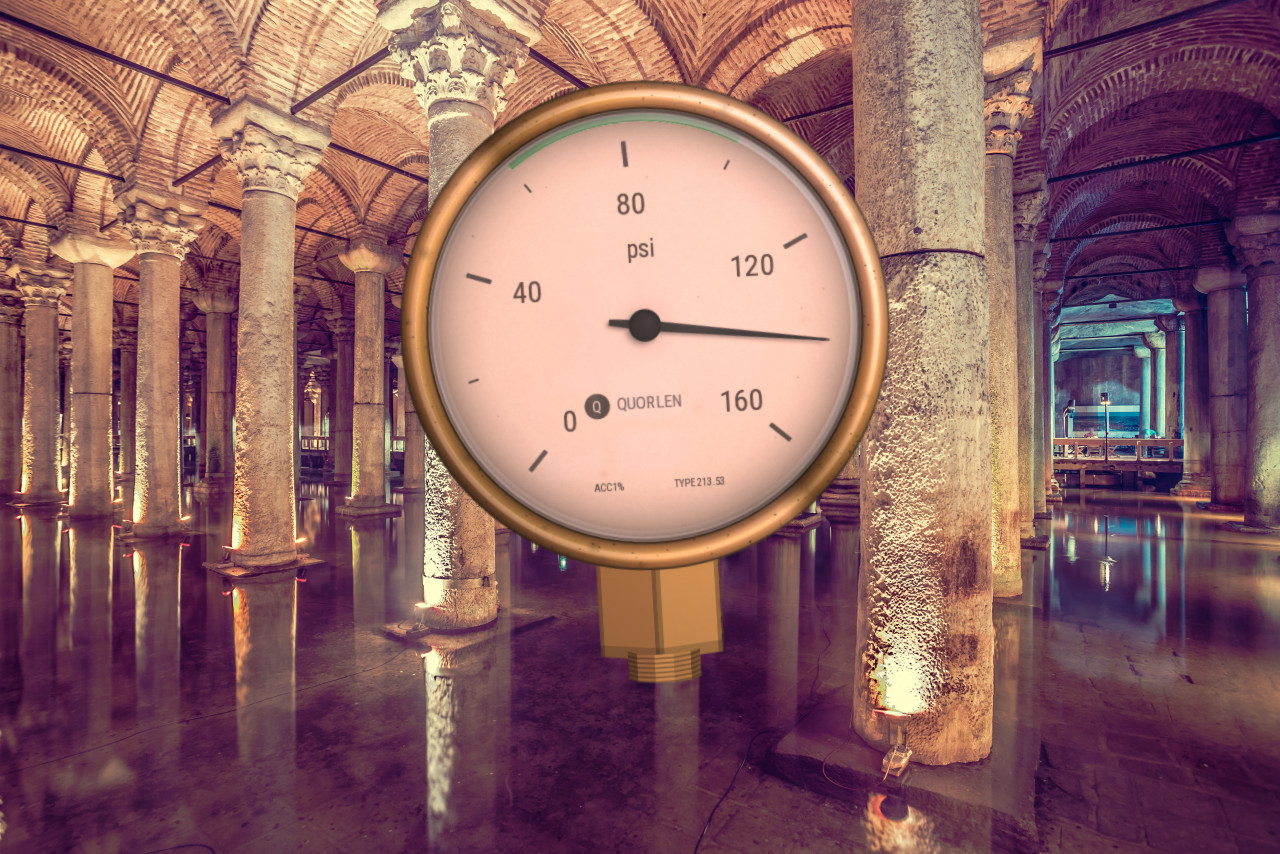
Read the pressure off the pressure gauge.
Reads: 140 psi
